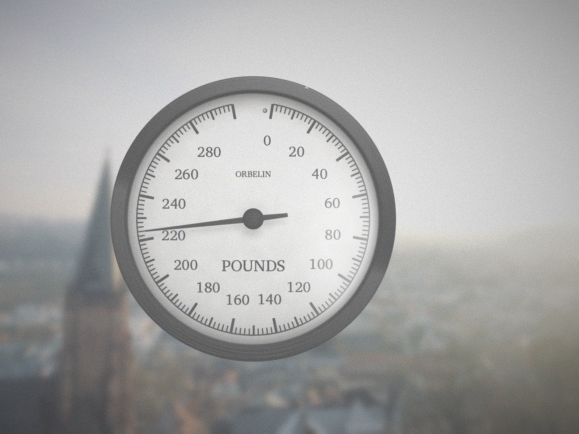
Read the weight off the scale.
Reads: 224 lb
